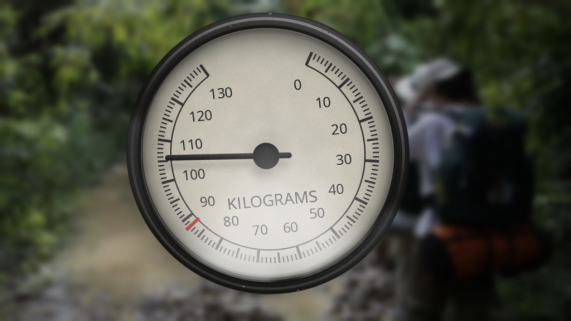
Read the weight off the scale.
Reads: 106 kg
